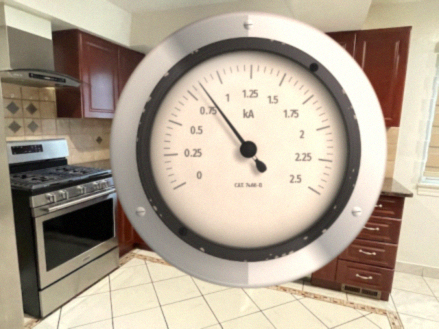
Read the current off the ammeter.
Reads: 0.85 kA
